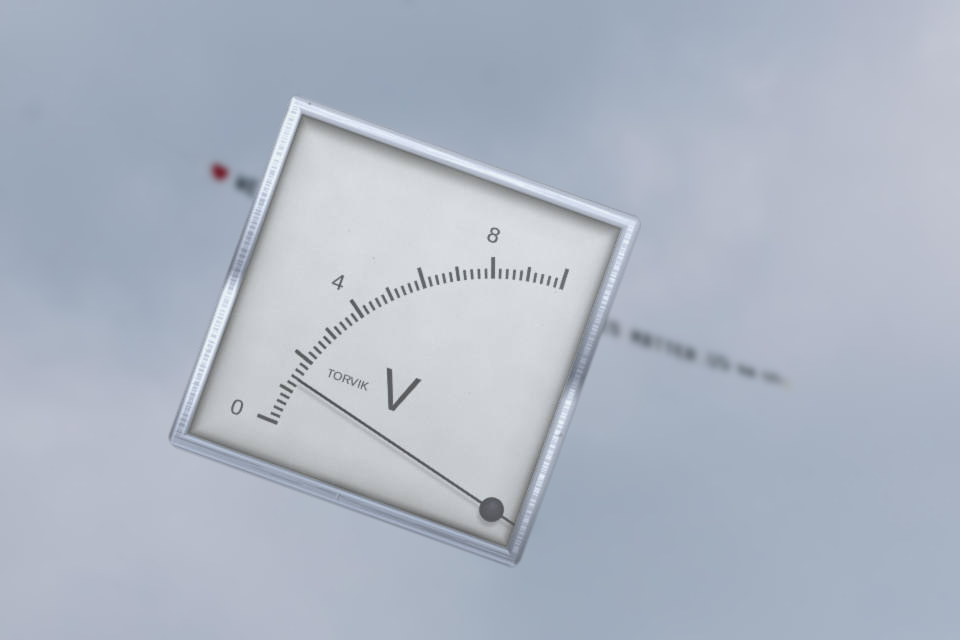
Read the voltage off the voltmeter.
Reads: 1.4 V
